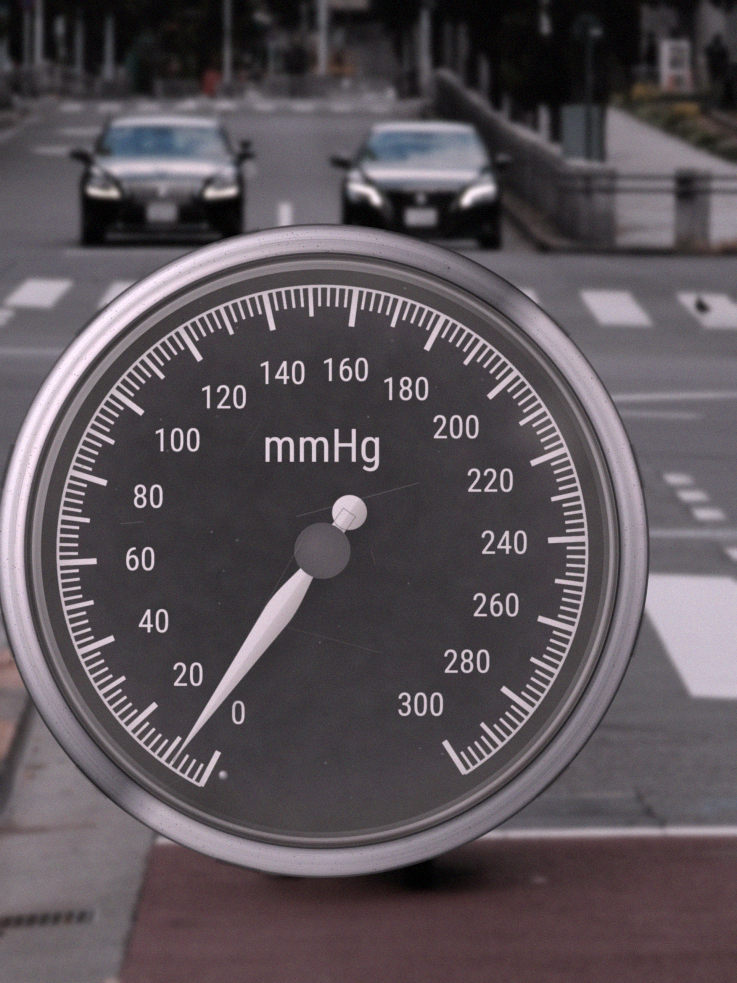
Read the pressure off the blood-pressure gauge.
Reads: 8 mmHg
